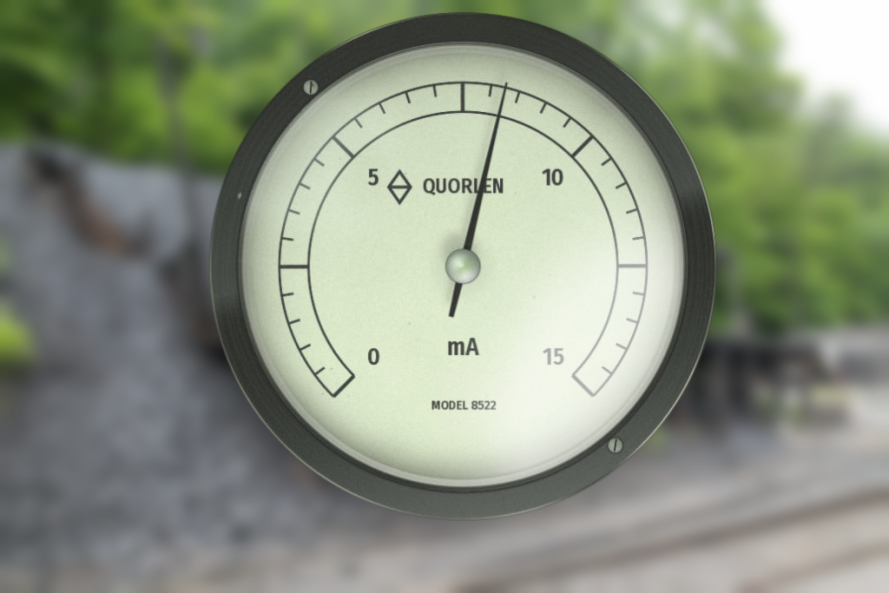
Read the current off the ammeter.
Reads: 8.25 mA
